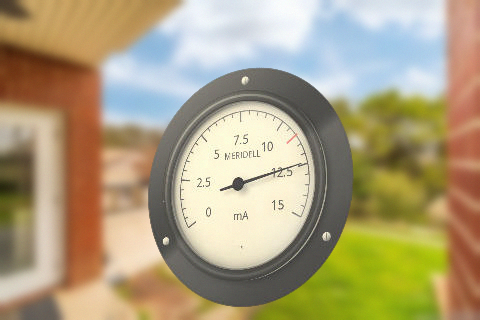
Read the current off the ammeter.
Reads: 12.5 mA
